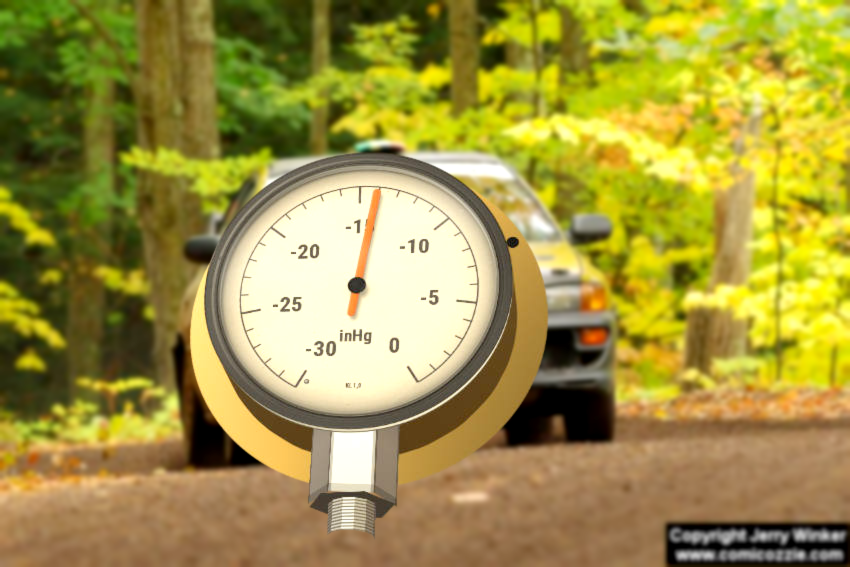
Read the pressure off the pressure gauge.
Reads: -14 inHg
